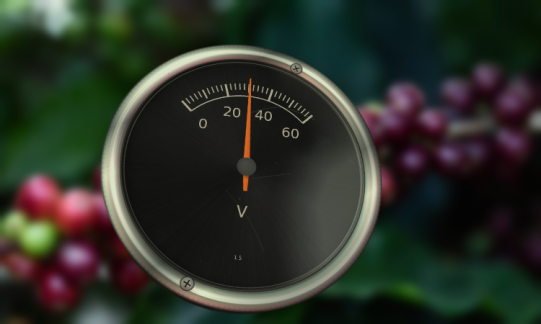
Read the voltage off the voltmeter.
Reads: 30 V
